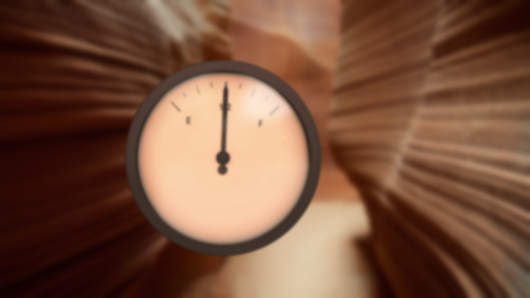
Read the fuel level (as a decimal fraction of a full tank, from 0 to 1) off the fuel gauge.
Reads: 0.5
